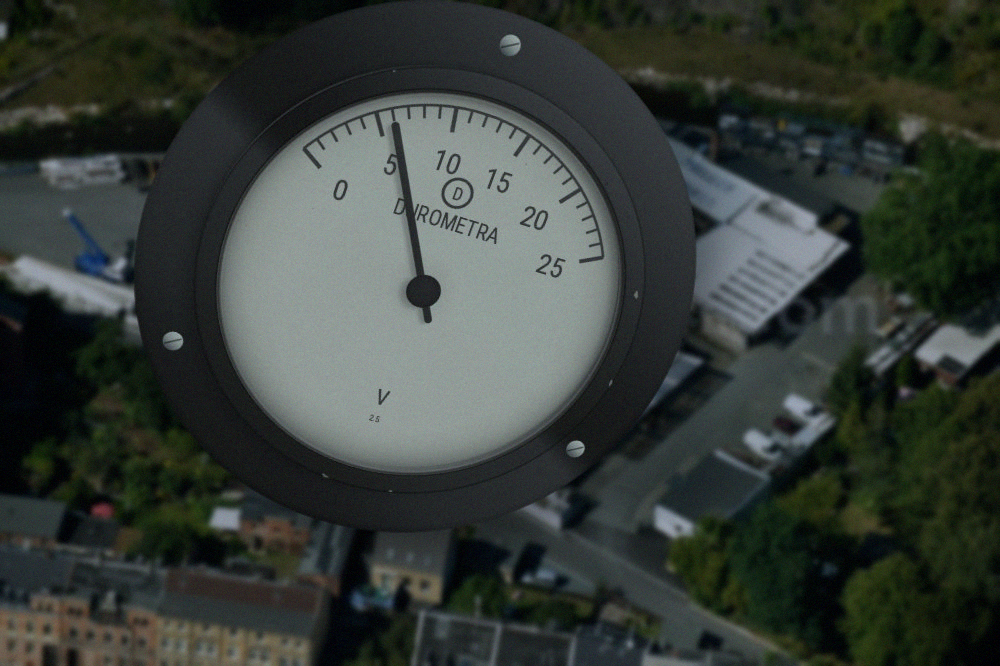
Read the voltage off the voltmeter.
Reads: 6 V
